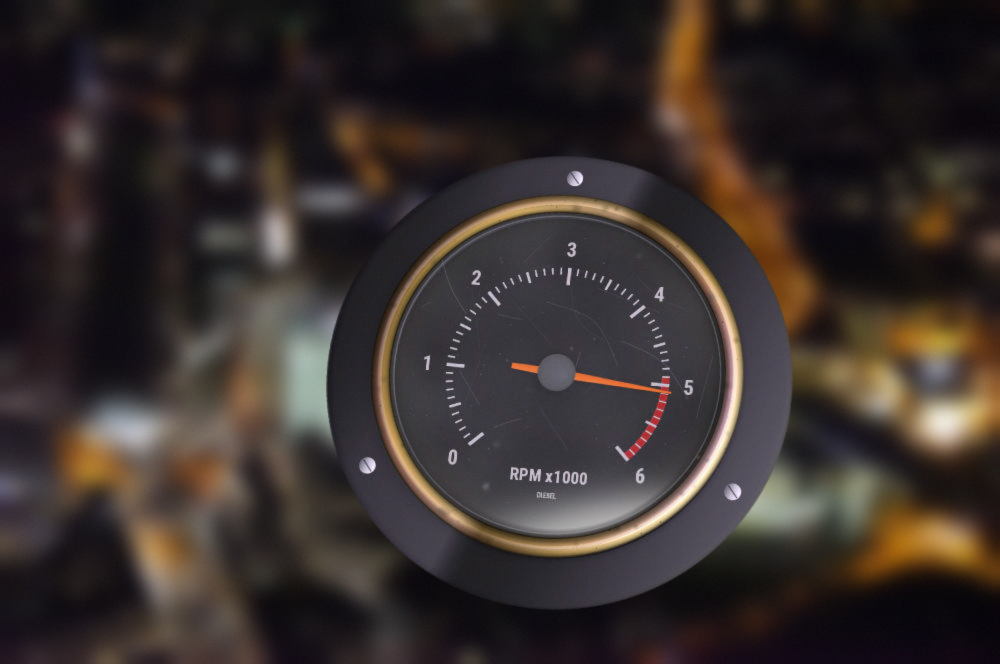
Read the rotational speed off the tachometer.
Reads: 5100 rpm
